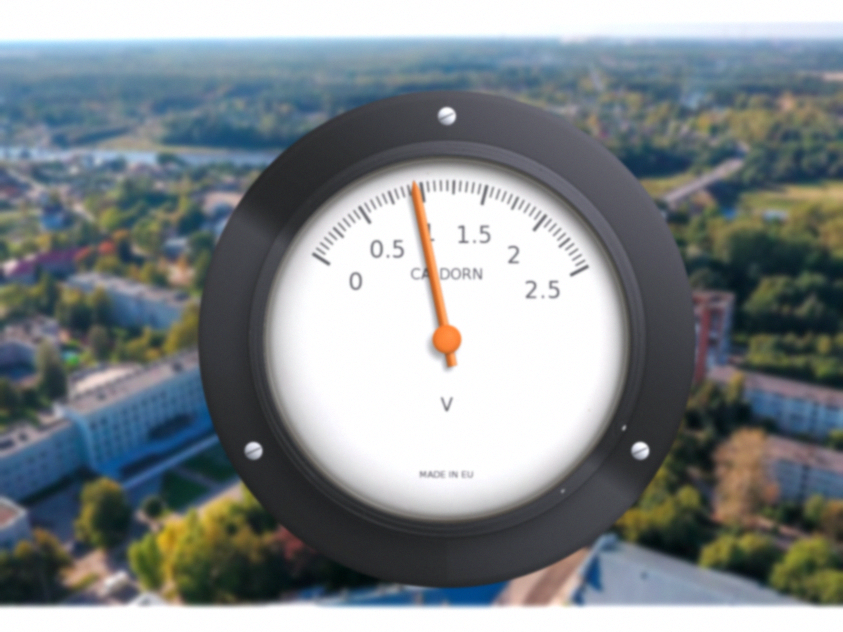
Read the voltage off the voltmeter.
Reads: 0.95 V
